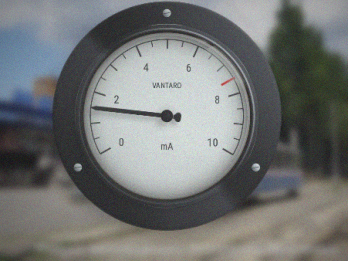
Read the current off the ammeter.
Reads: 1.5 mA
